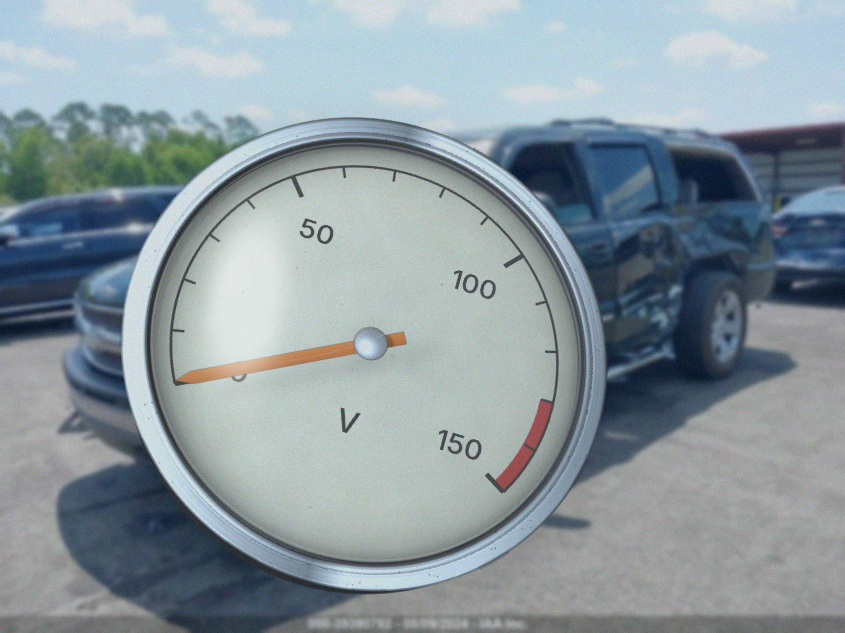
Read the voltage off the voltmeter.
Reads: 0 V
